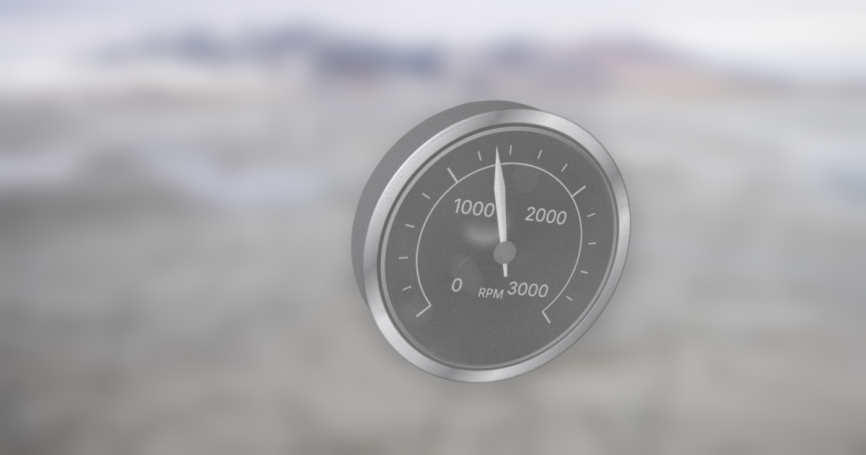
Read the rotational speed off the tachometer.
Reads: 1300 rpm
